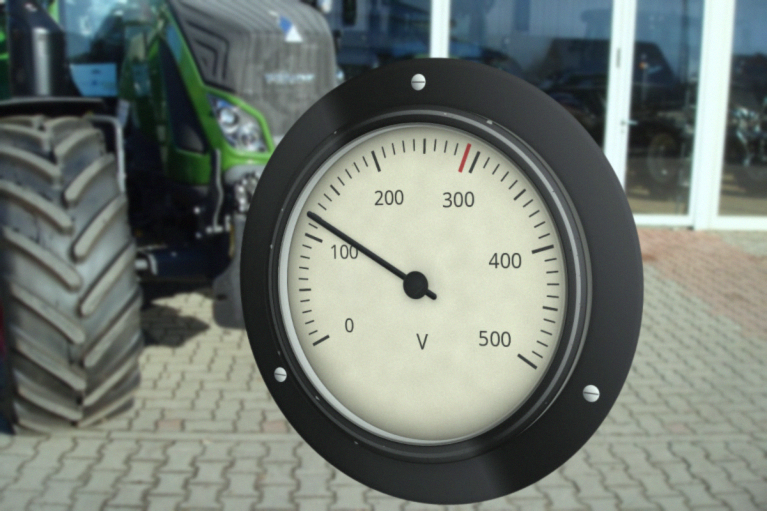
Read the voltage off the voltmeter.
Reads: 120 V
